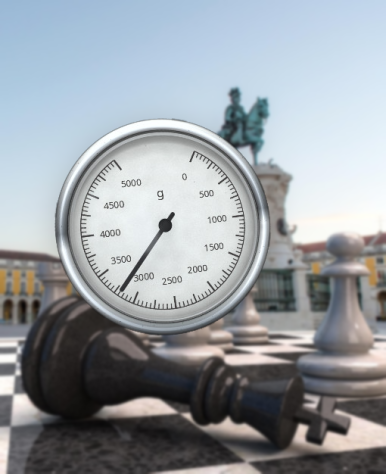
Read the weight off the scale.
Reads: 3200 g
